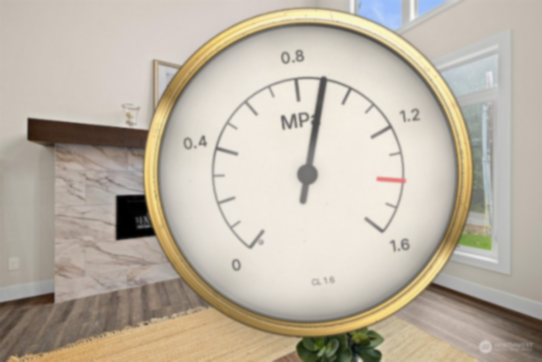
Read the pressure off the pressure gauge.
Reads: 0.9 MPa
